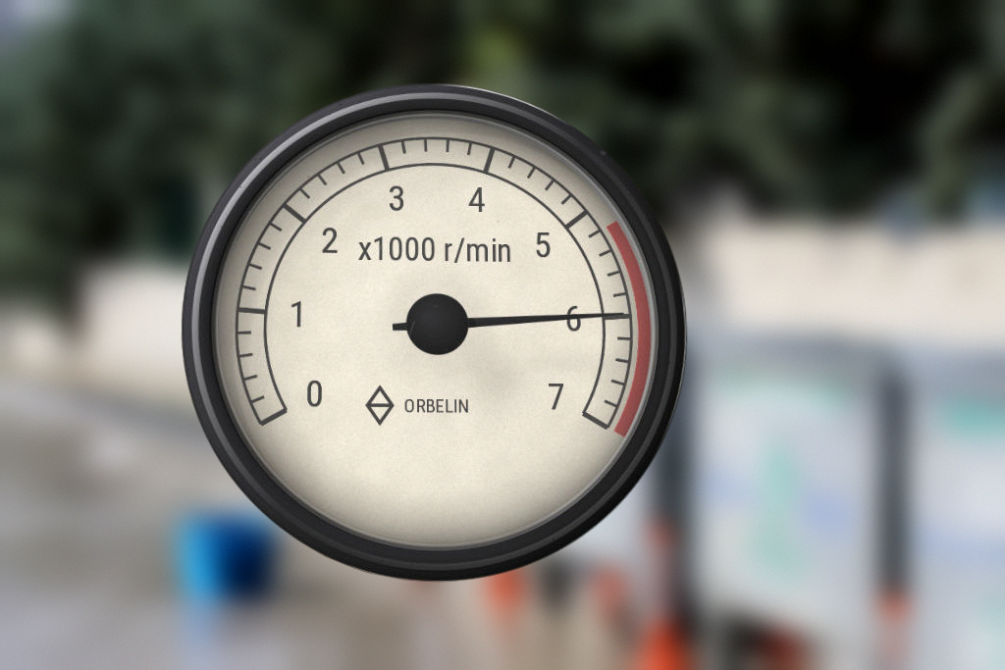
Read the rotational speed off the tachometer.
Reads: 6000 rpm
